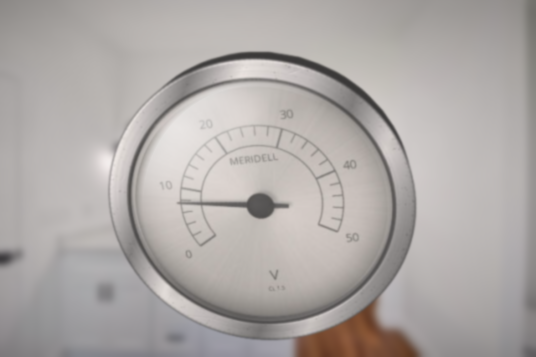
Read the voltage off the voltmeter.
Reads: 8 V
